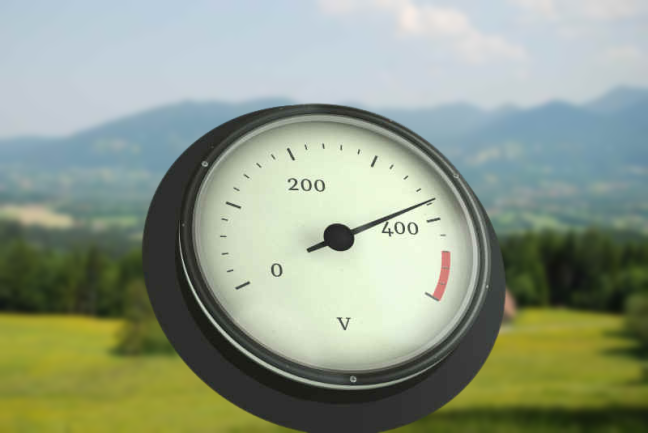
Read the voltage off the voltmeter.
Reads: 380 V
